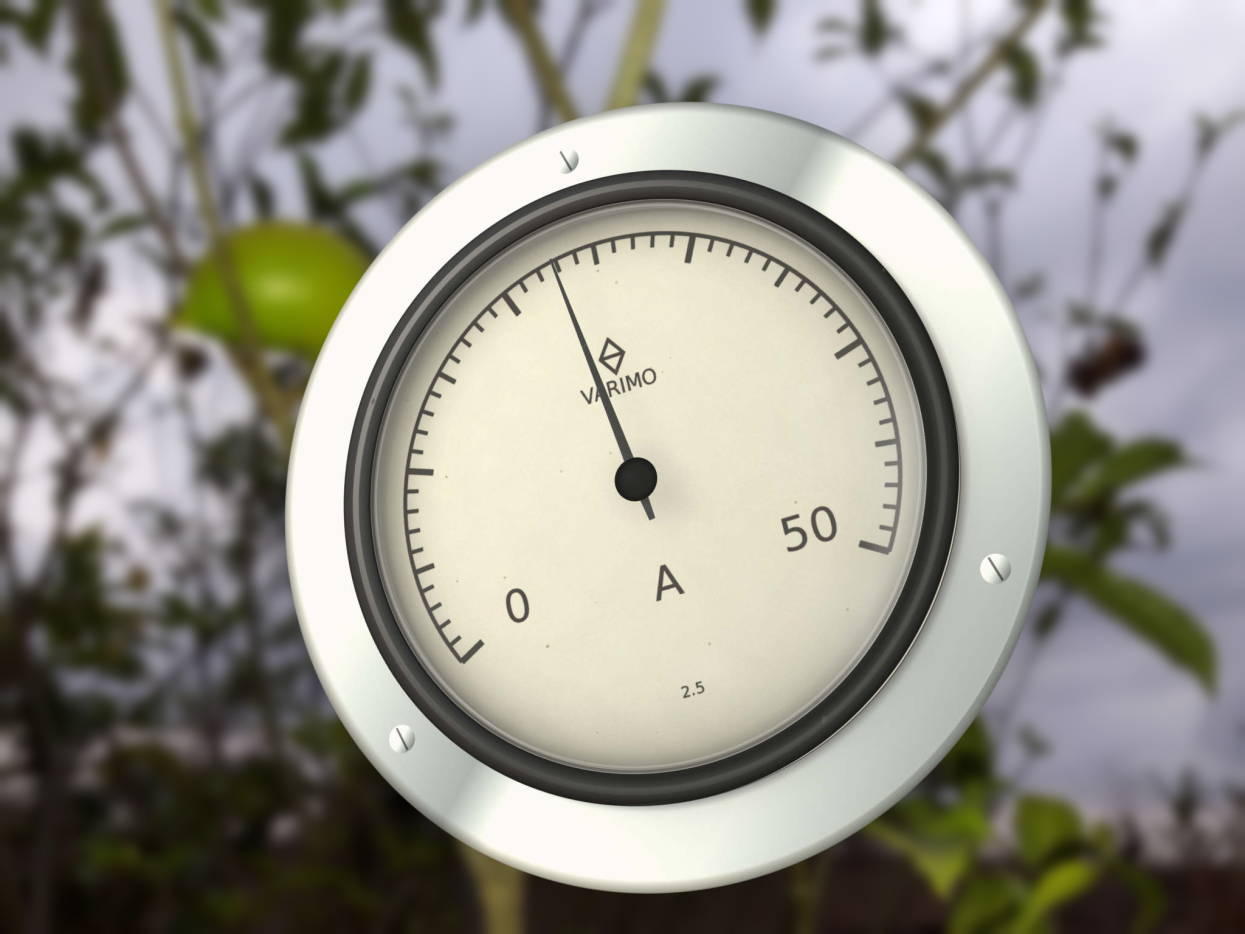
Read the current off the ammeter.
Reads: 23 A
